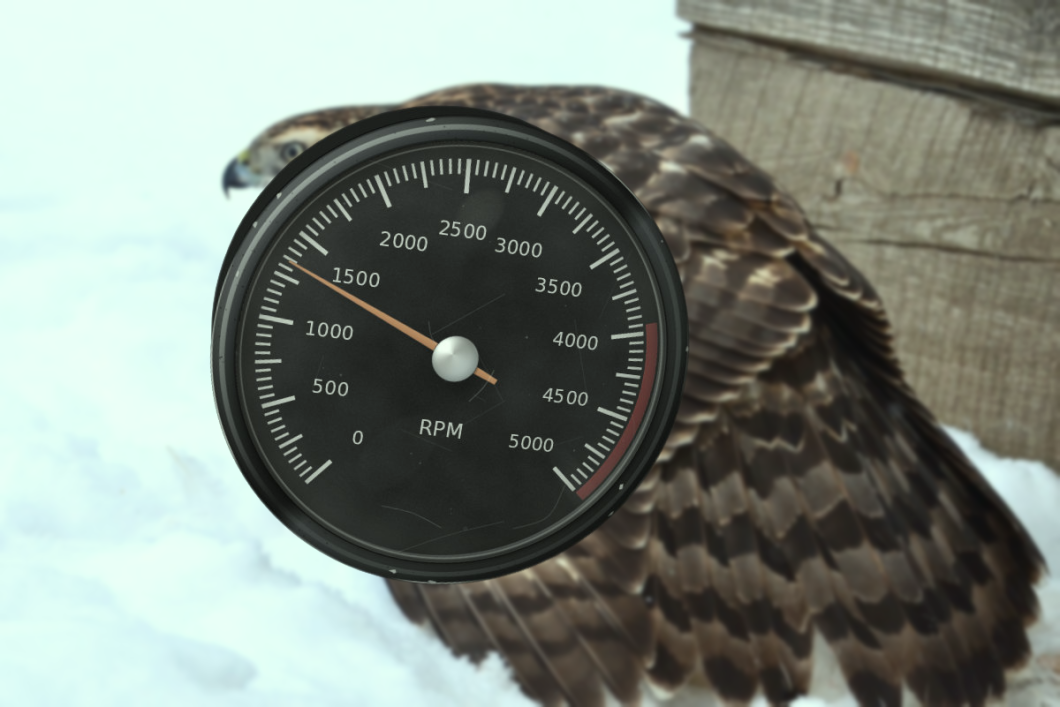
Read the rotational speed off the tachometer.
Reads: 1350 rpm
